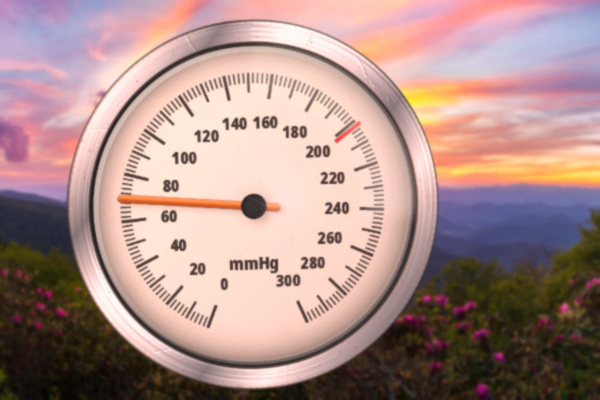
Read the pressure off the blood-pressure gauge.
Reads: 70 mmHg
